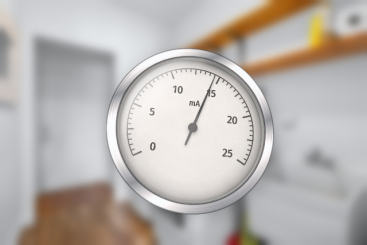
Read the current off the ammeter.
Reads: 14.5 mA
